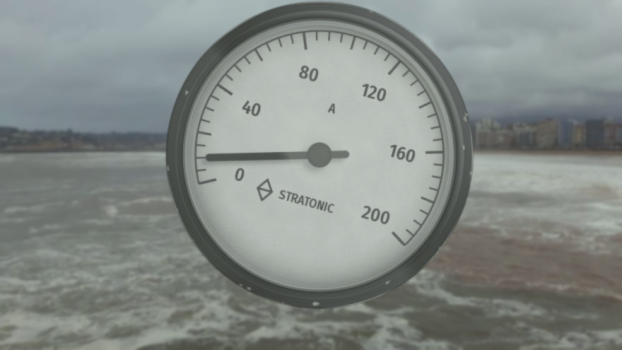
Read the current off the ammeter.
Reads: 10 A
